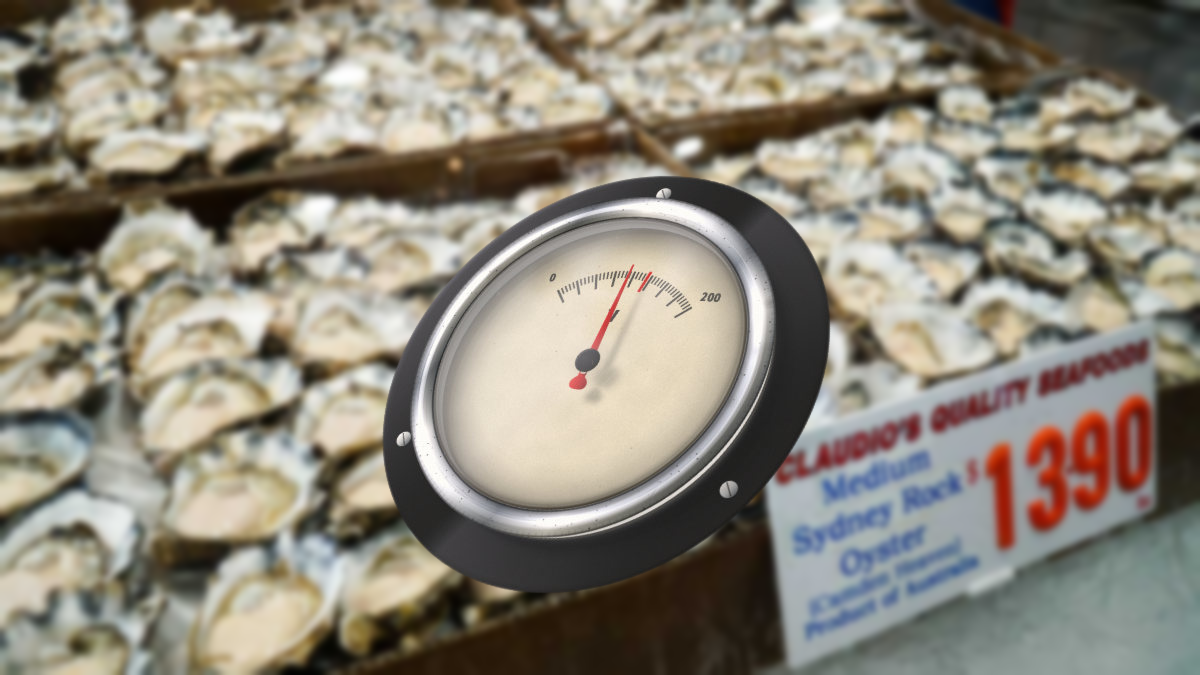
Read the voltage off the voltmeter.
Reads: 100 V
